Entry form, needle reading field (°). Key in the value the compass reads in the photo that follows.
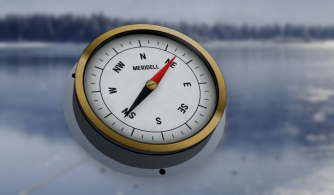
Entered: 45 °
